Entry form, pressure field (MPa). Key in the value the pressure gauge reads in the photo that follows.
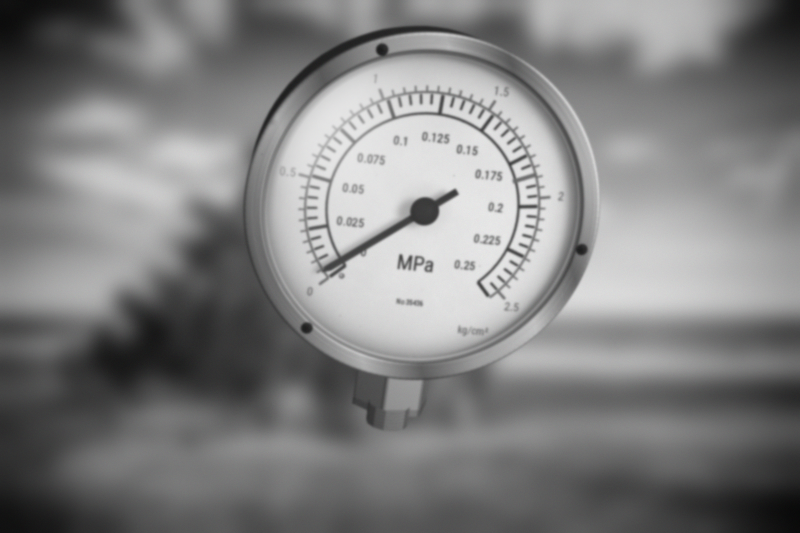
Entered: 0.005 MPa
